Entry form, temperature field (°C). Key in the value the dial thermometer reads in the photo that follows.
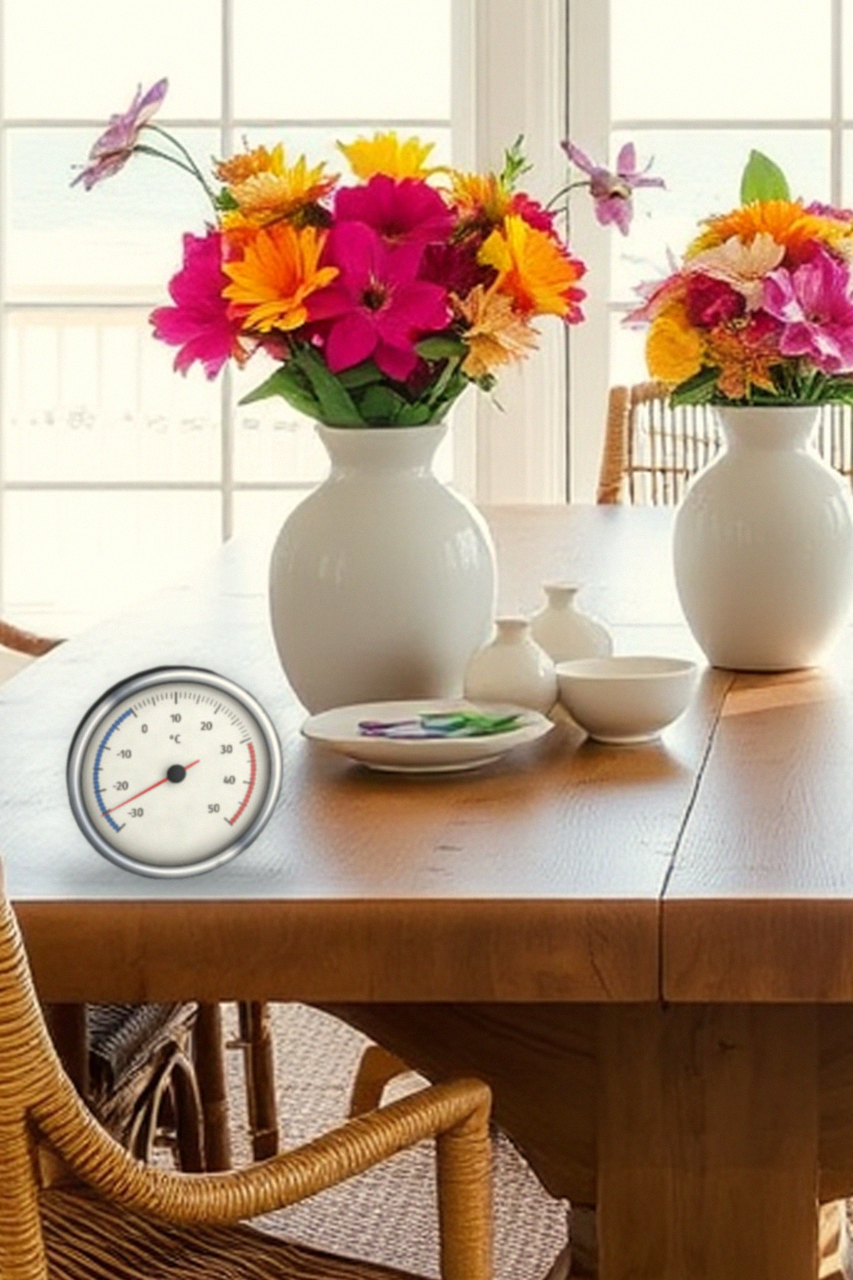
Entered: -25 °C
